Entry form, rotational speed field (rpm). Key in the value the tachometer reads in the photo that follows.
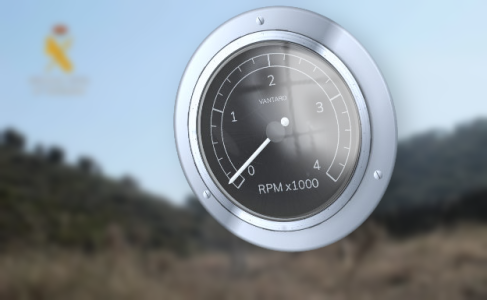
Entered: 100 rpm
